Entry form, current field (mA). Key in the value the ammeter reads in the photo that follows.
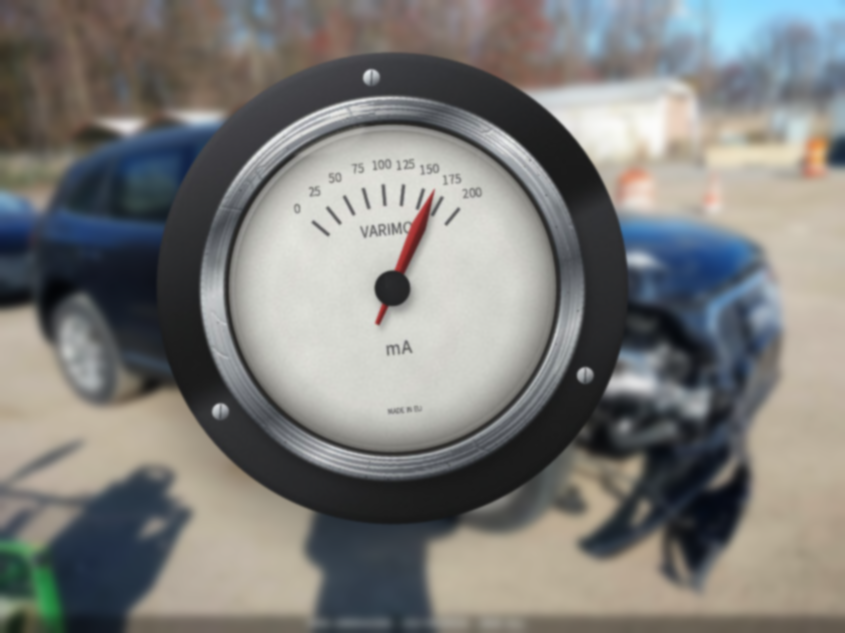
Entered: 162.5 mA
